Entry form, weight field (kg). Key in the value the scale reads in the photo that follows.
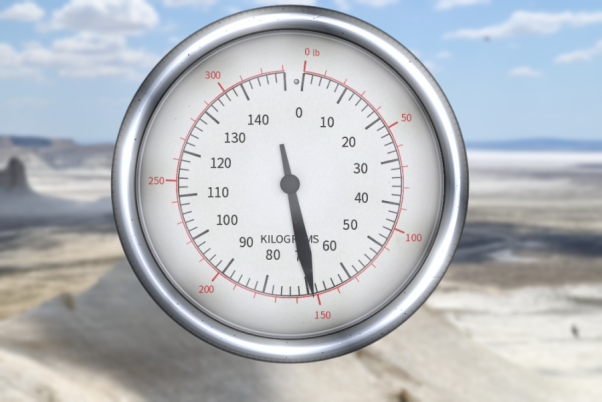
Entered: 69 kg
